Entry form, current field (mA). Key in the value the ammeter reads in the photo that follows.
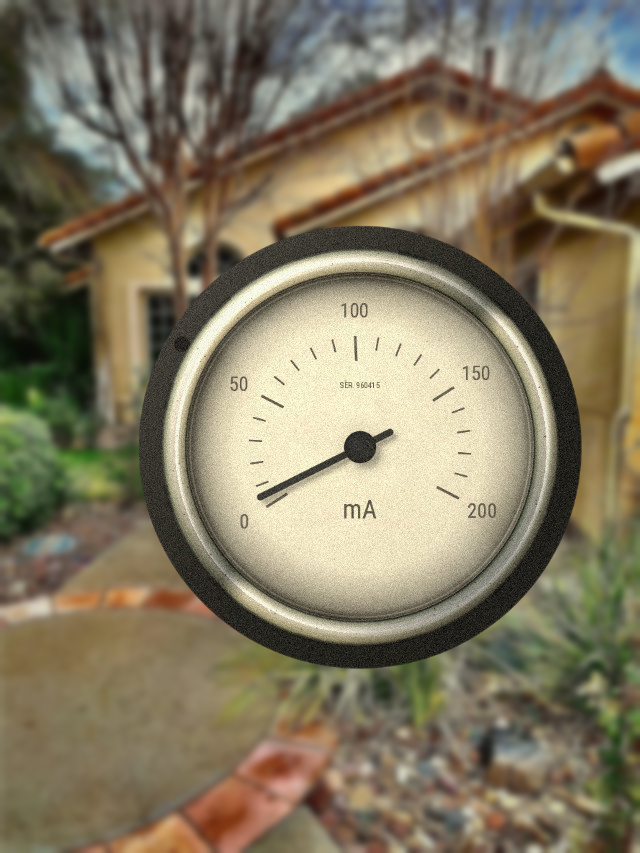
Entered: 5 mA
